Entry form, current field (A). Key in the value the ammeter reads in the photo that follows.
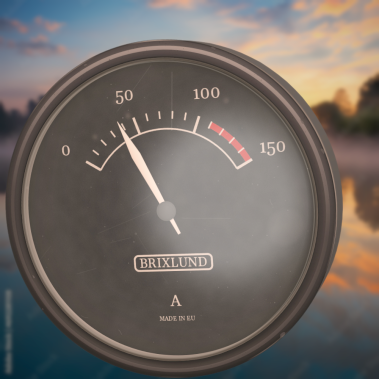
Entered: 40 A
